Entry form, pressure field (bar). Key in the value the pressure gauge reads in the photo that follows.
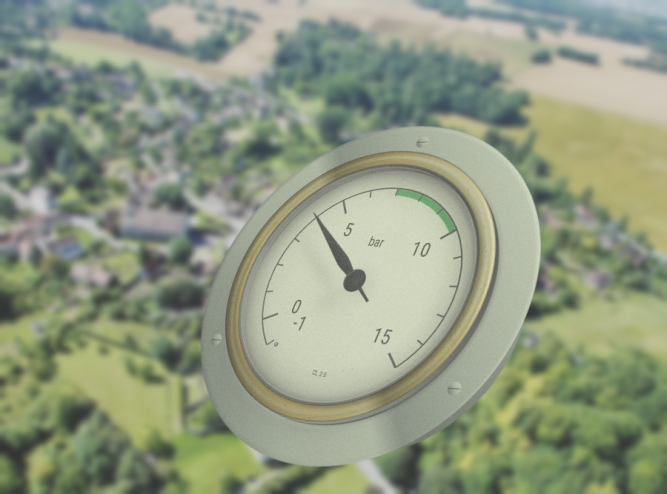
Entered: 4 bar
